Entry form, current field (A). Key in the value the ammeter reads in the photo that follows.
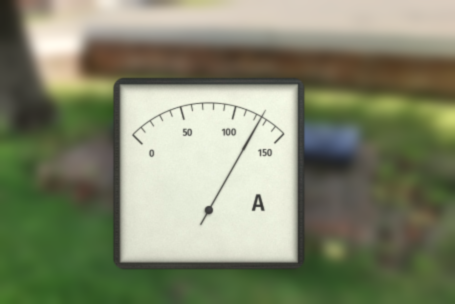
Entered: 125 A
